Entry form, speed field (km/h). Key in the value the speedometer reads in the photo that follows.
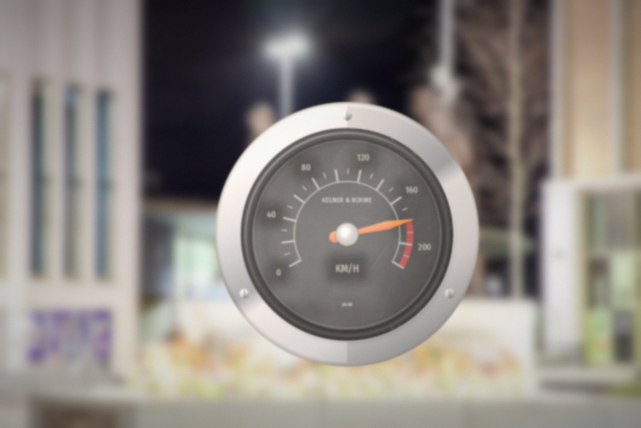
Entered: 180 km/h
